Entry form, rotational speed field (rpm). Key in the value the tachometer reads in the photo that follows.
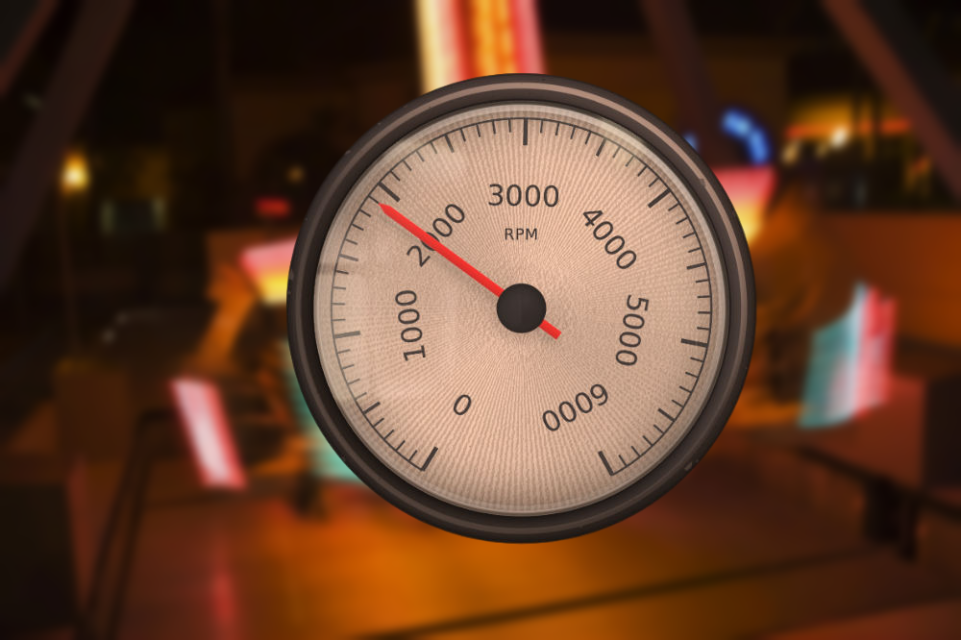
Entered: 1900 rpm
